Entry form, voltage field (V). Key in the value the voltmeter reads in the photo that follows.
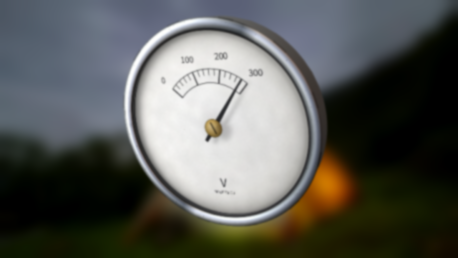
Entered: 280 V
